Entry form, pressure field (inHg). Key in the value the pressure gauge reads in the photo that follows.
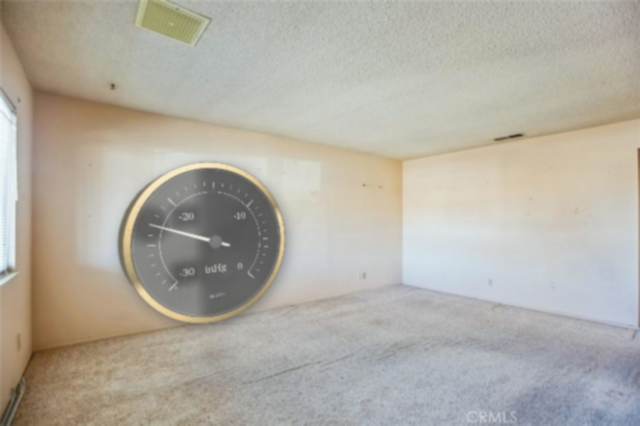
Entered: -23 inHg
